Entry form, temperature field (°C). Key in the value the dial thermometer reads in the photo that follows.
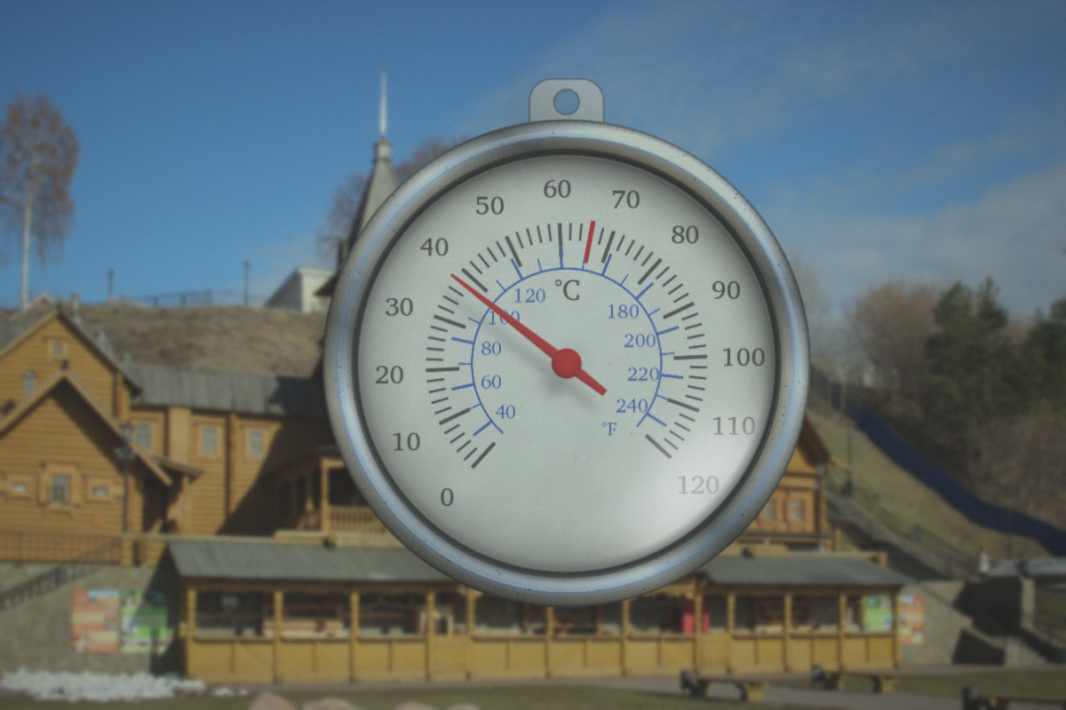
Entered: 38 °C
